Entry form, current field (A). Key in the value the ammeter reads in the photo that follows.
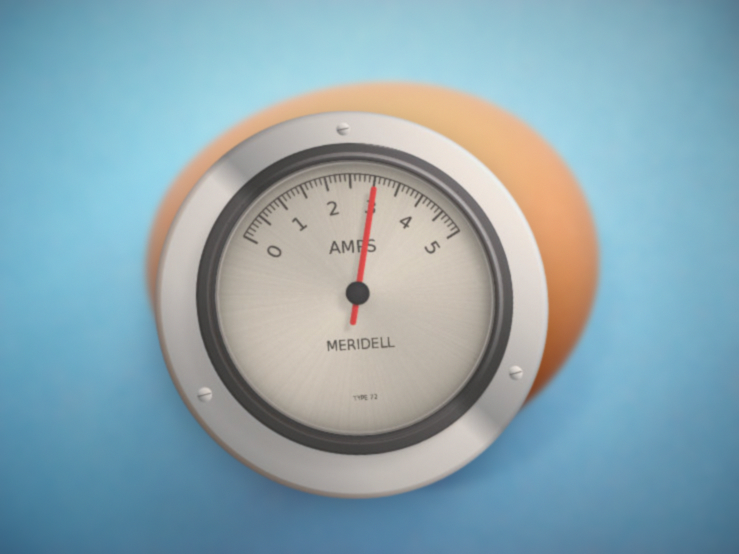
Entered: 3 A
